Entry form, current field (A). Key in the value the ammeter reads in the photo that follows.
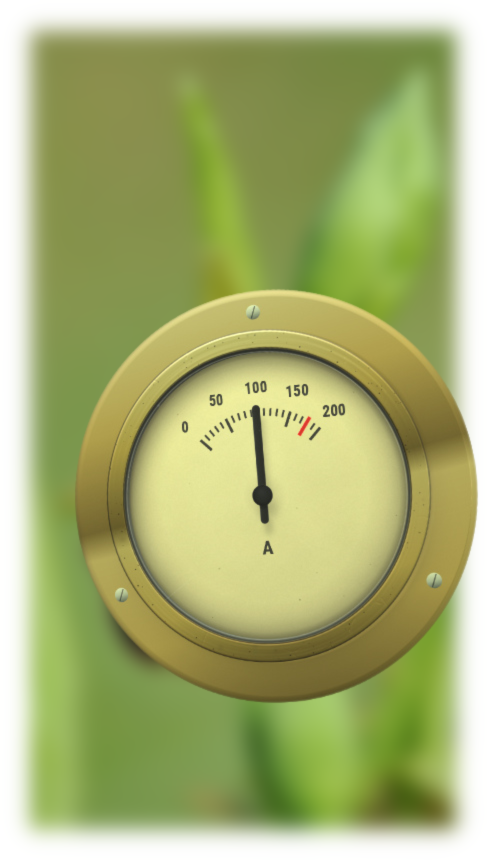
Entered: 100 A
